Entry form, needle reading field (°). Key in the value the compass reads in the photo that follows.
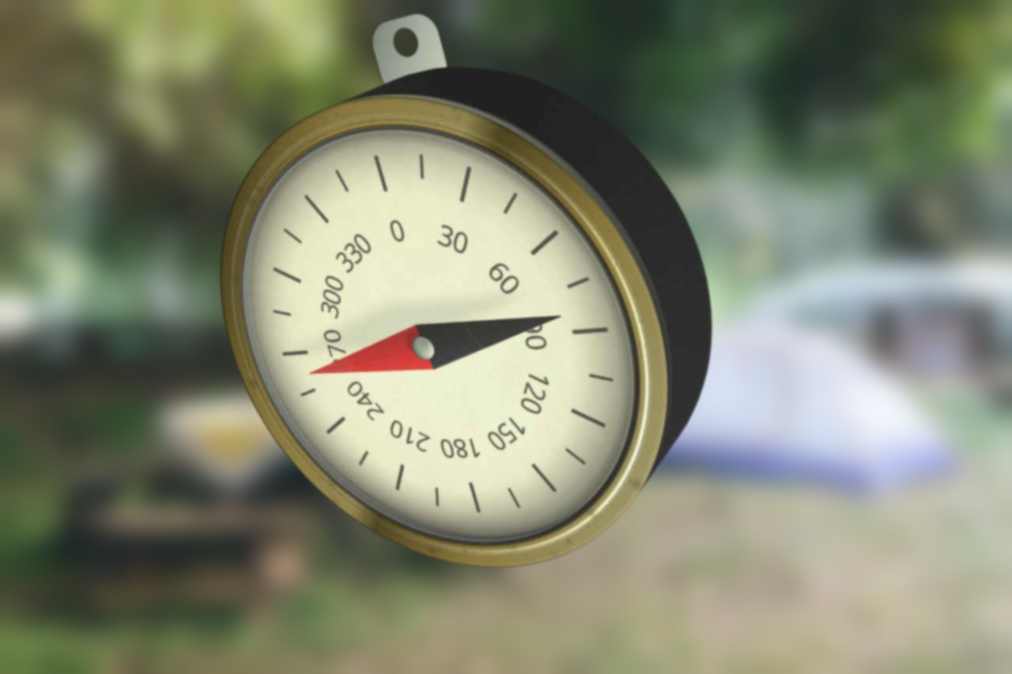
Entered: 262.5 °
